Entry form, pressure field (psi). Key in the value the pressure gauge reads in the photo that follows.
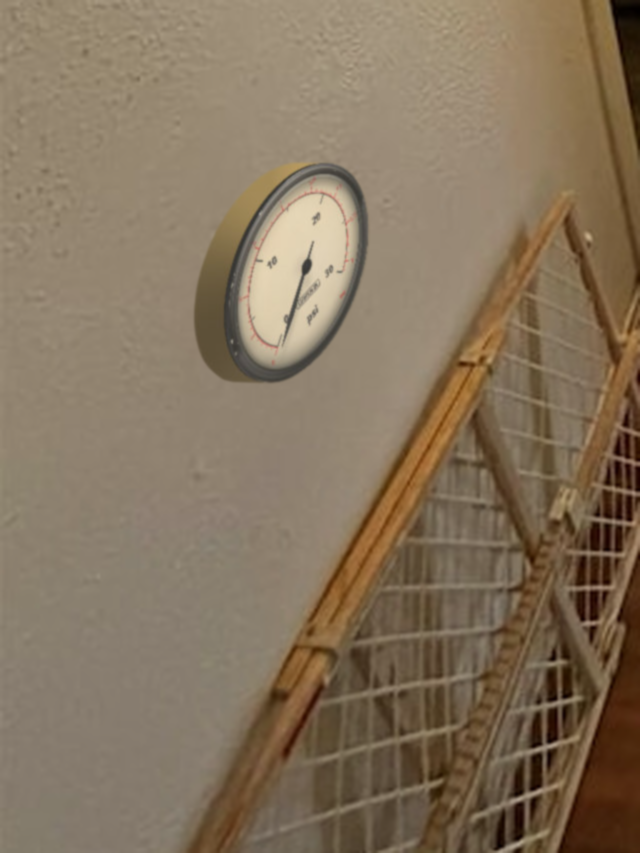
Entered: 0 psi
